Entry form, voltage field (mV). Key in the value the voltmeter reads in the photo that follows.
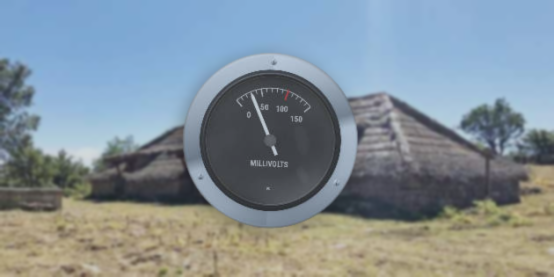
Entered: 30 mV
